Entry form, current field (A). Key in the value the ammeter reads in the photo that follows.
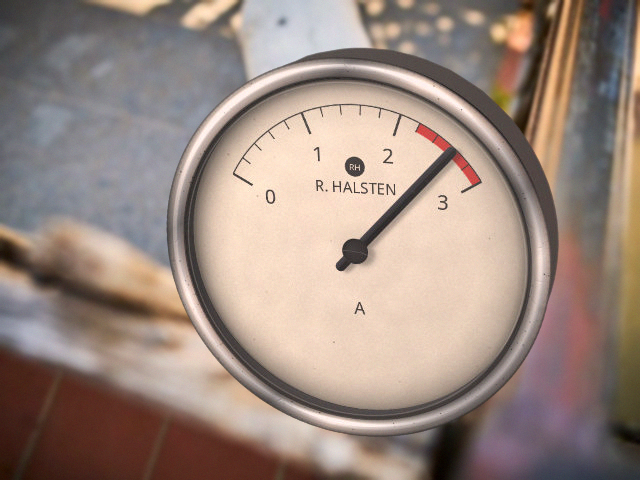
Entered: 2.6 A
